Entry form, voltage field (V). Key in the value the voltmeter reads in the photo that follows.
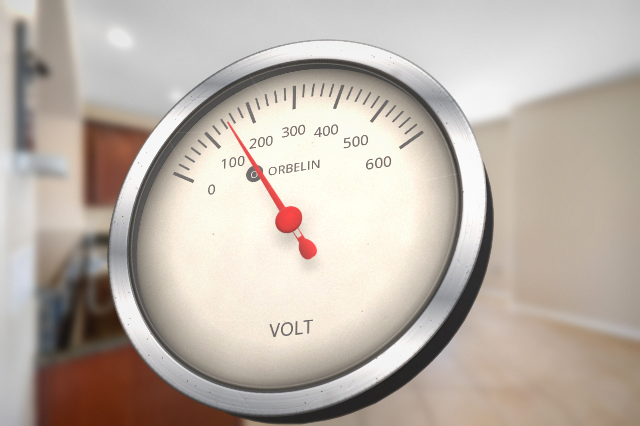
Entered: 150 V
